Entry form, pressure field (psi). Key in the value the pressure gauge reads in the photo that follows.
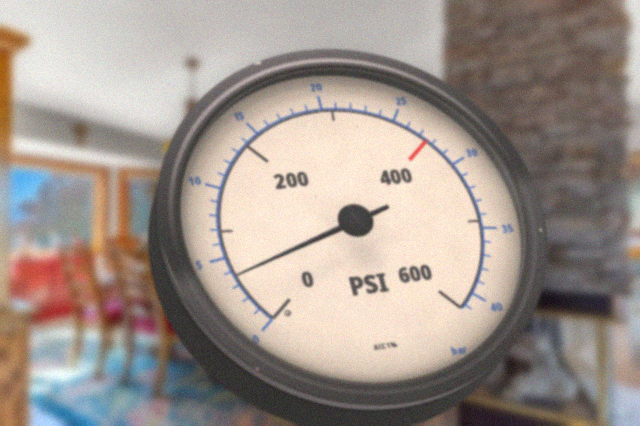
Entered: 50 psi
